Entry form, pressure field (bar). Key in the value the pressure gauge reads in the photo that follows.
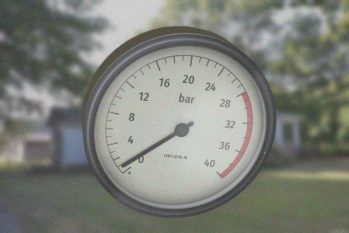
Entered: 1 bar
